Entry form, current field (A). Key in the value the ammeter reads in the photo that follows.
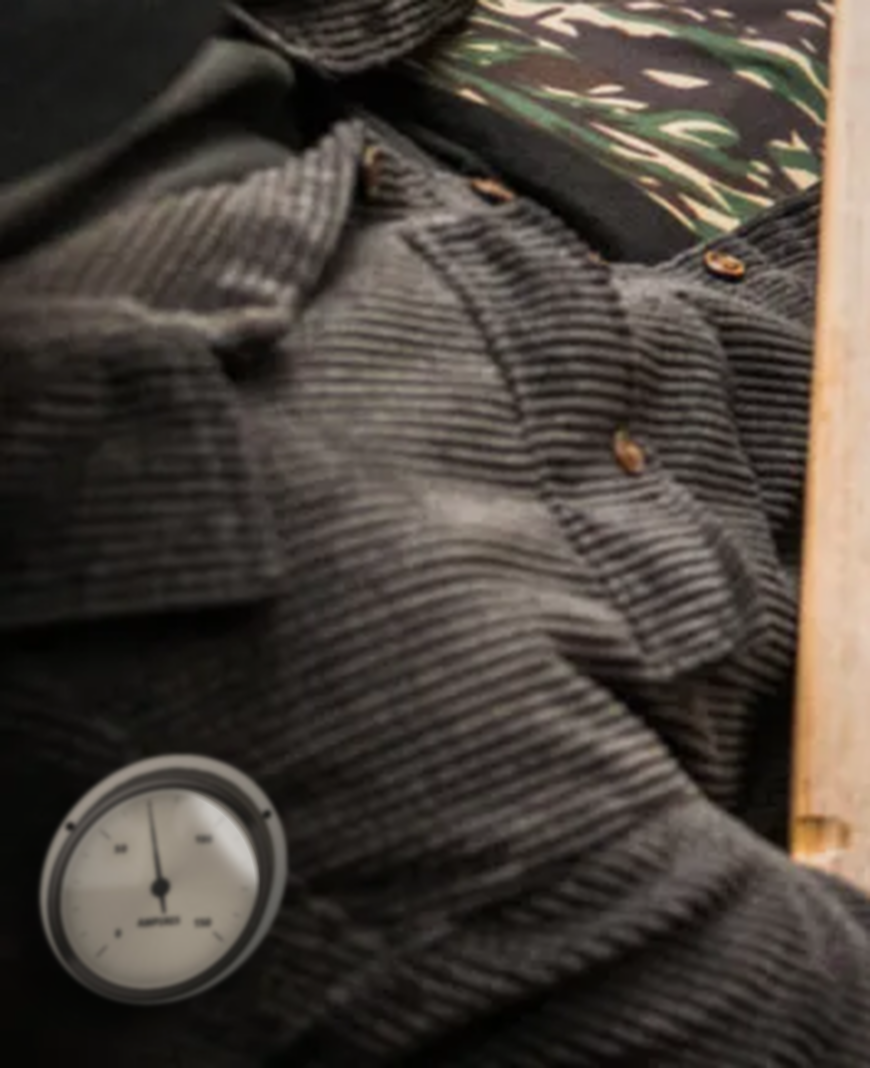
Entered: 70 A
